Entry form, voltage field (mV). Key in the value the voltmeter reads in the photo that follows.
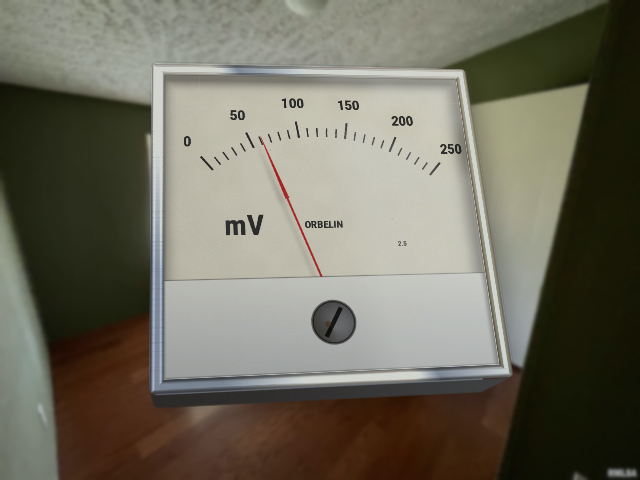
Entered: 60 mV
